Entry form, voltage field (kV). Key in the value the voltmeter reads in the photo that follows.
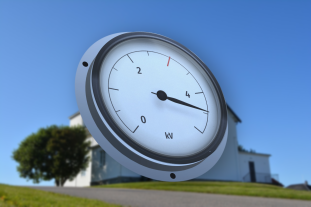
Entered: 4.5 kV
